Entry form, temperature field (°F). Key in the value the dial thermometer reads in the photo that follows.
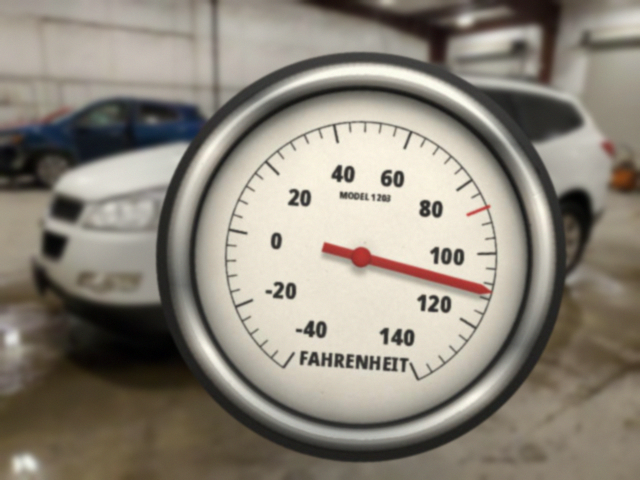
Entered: 110 °F
